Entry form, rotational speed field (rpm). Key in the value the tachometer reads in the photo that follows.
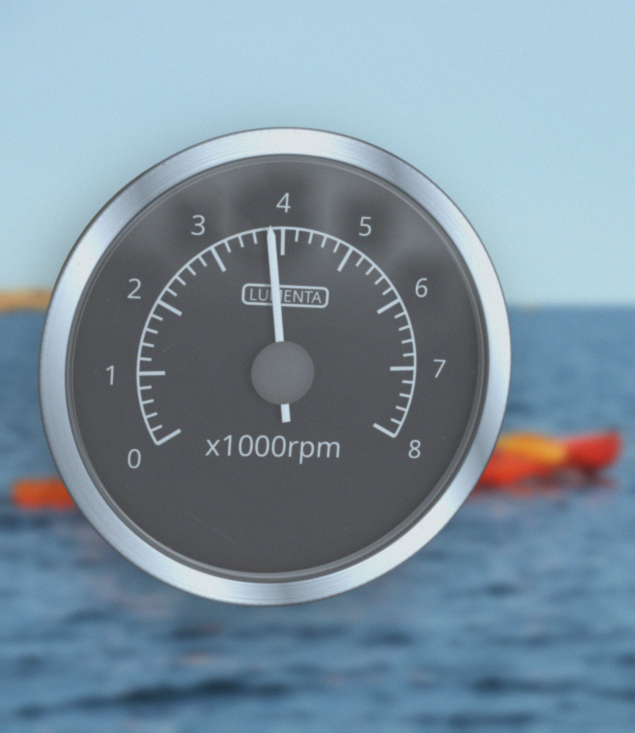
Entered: 3800 rpm
